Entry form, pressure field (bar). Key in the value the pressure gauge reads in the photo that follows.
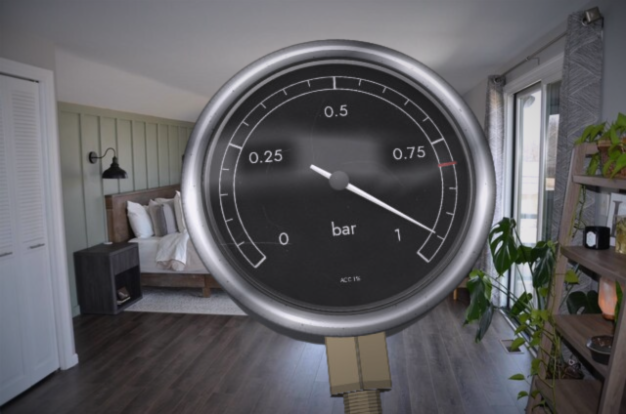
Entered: 0.95 bar
